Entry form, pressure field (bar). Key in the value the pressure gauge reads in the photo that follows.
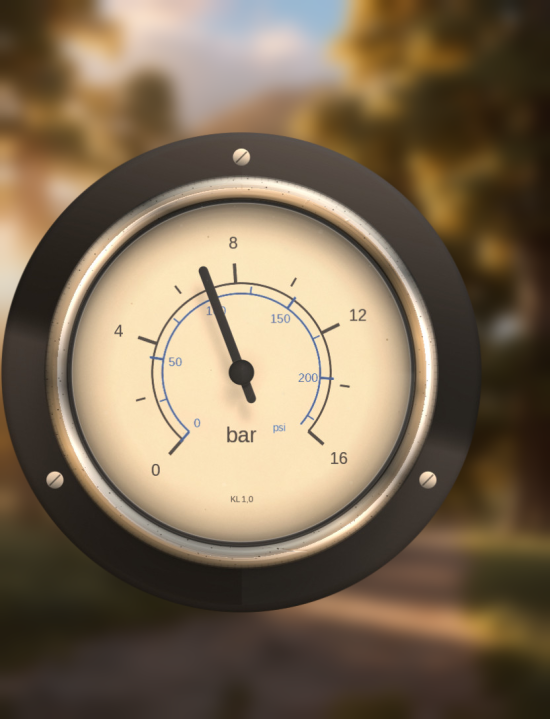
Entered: 7 bar
